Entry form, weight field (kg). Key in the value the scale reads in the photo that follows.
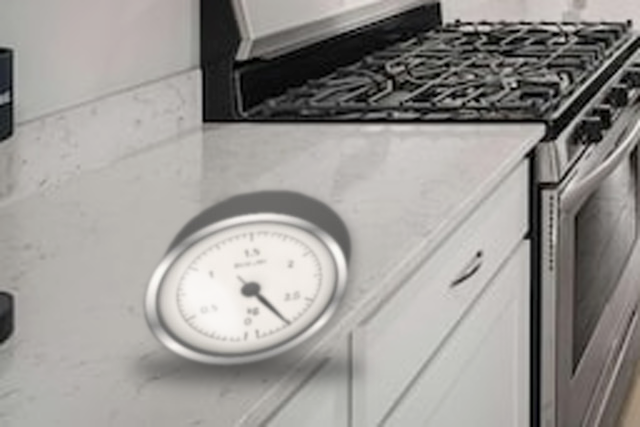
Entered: 2.75 kg
